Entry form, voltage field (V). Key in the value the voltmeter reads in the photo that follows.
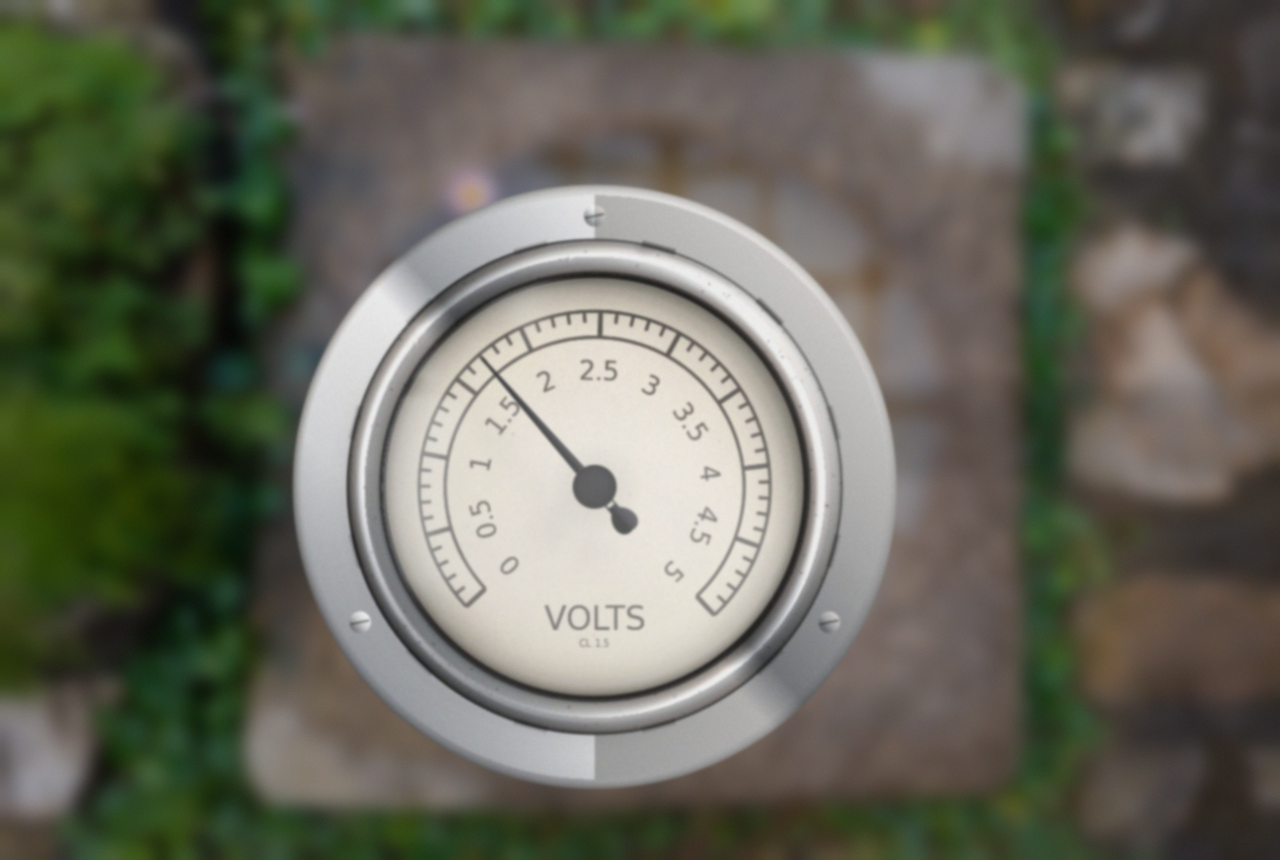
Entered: 1.7 V
